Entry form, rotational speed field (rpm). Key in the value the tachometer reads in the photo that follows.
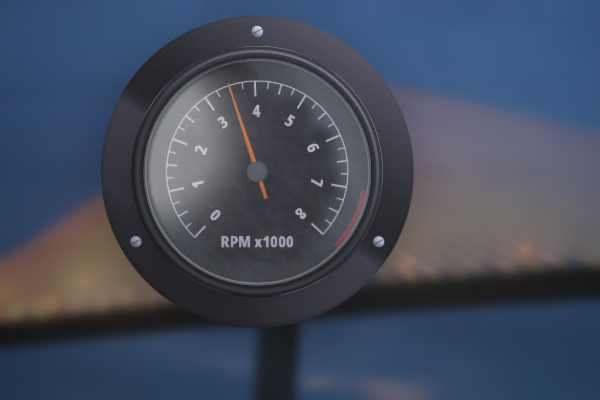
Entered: 3500 rpm
